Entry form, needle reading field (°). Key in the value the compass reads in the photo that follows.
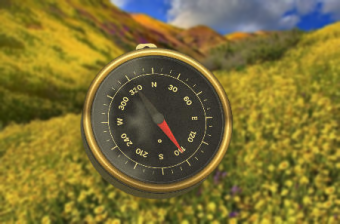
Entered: 150 °
